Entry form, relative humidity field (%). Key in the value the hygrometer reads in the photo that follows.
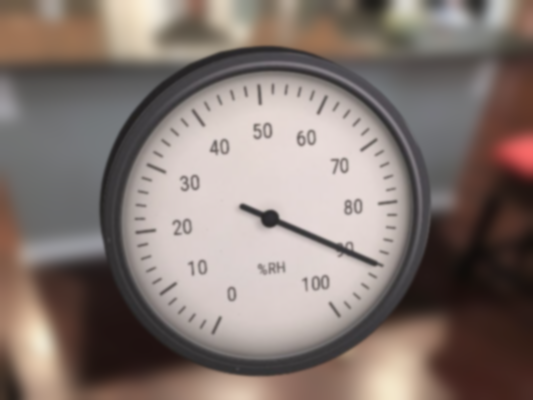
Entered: 90 %
